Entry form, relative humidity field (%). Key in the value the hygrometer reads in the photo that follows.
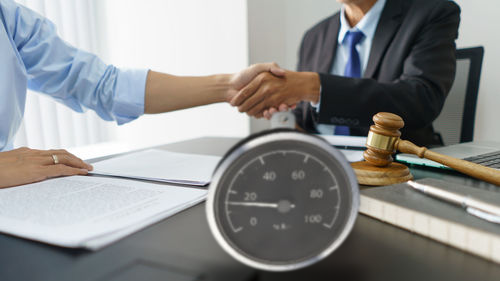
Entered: 15 %
